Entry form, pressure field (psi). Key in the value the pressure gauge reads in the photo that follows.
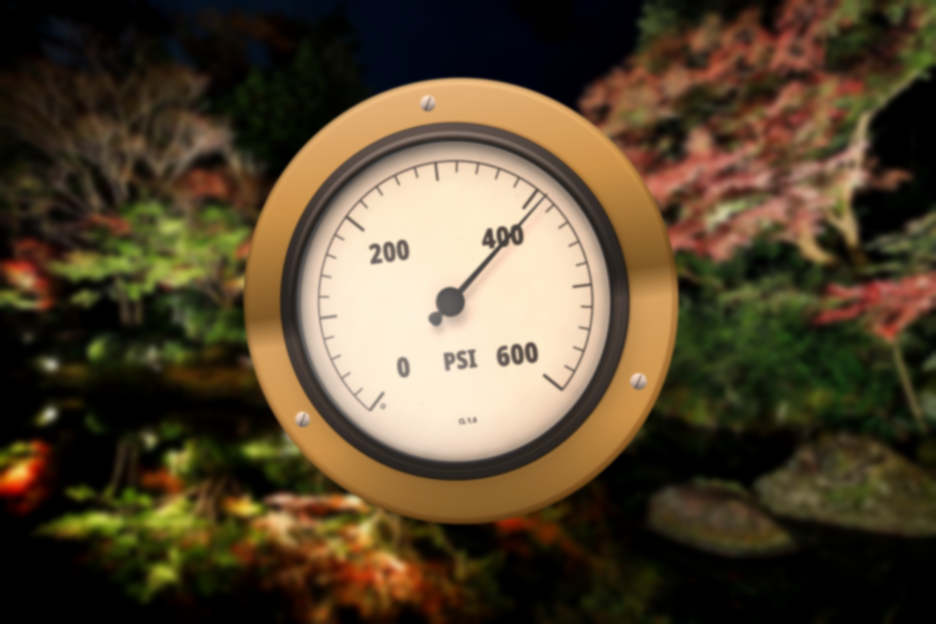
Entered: 410 psi
